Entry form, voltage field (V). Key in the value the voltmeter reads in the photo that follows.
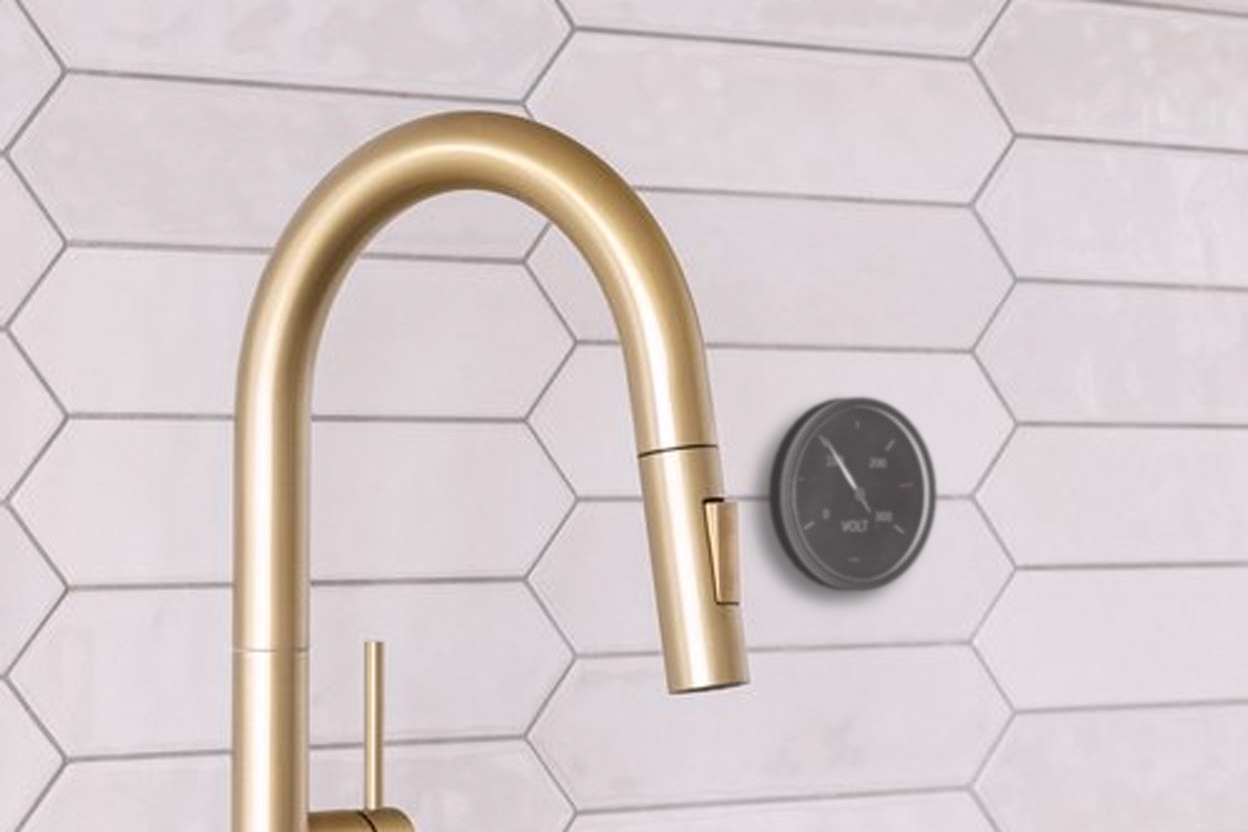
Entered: 100 V
